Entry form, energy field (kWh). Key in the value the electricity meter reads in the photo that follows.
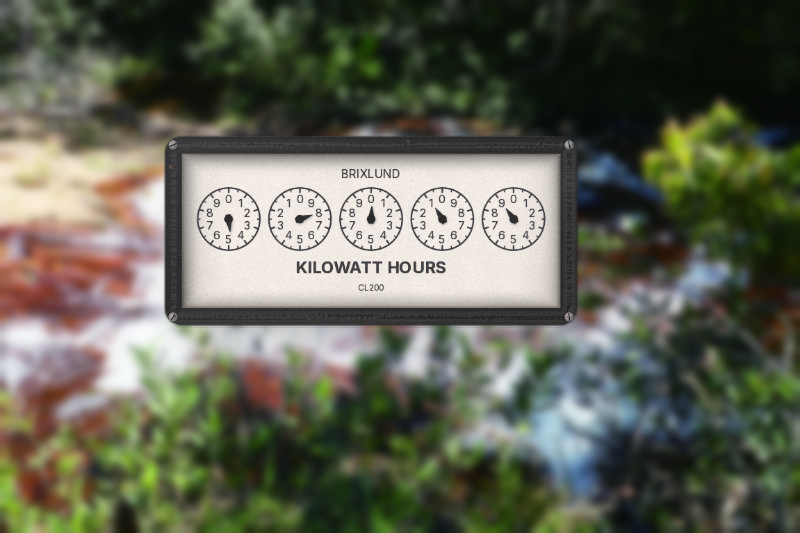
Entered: 48009 kWh
